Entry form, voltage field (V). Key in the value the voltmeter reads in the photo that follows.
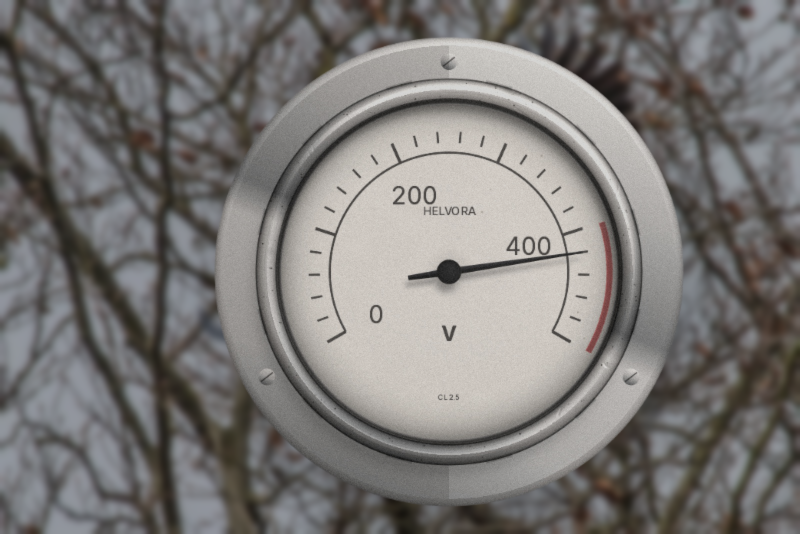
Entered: 420 V
